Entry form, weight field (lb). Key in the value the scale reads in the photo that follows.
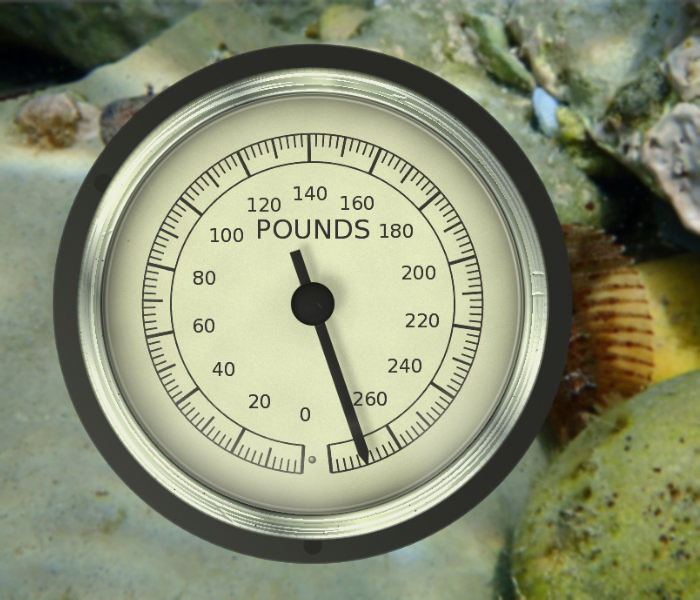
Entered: 270 lb
